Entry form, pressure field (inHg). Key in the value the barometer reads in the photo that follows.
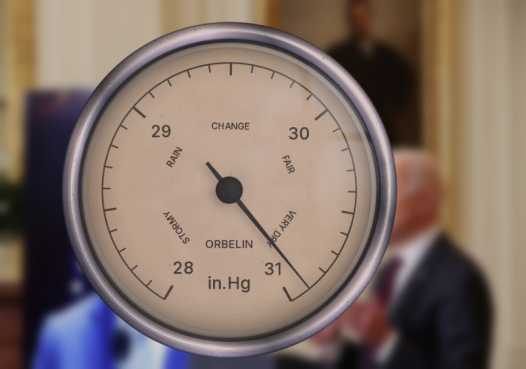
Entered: 30.9 inHg
